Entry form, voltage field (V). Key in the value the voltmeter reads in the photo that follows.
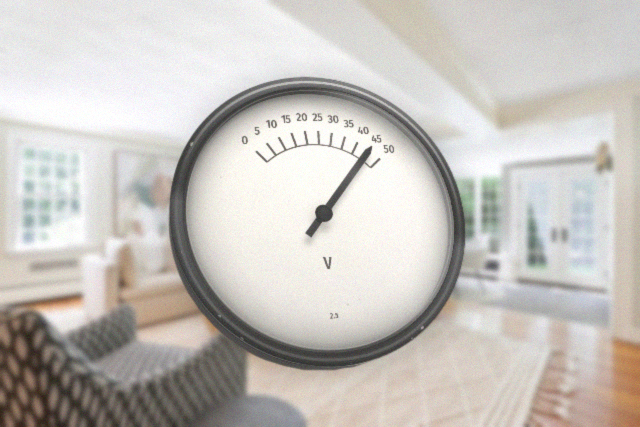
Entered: 45 V
